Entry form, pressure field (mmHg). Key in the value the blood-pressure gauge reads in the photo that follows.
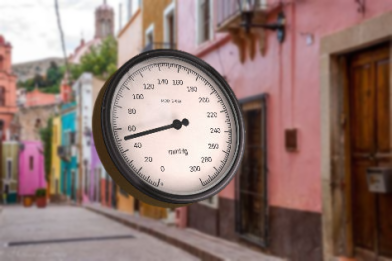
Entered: 50 mmHg
